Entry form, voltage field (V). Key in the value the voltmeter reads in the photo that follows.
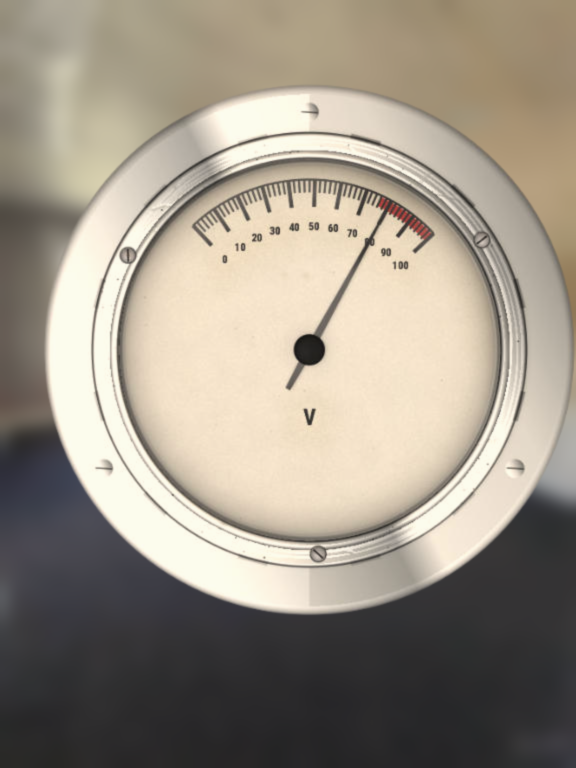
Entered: 80 V
